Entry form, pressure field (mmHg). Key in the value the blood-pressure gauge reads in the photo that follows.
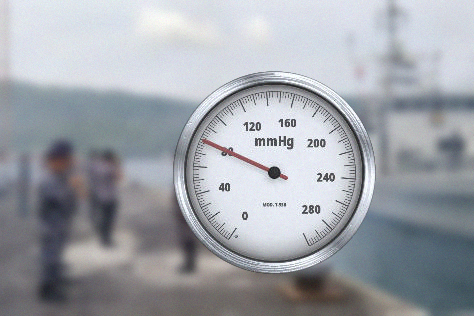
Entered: 80 mmHg
